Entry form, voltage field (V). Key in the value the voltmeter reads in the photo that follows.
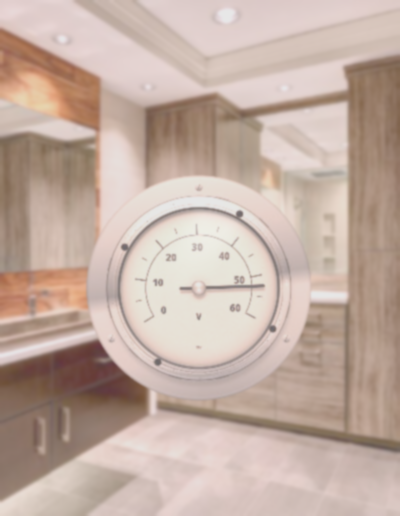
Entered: 52.5 V
